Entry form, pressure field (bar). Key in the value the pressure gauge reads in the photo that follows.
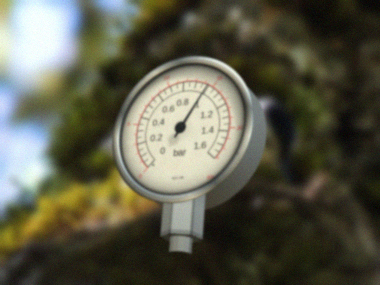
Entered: 1 bar
